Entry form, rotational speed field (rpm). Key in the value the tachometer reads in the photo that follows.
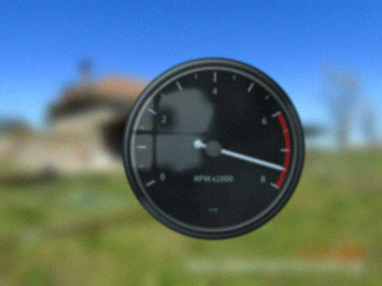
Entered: 7500 rpm
